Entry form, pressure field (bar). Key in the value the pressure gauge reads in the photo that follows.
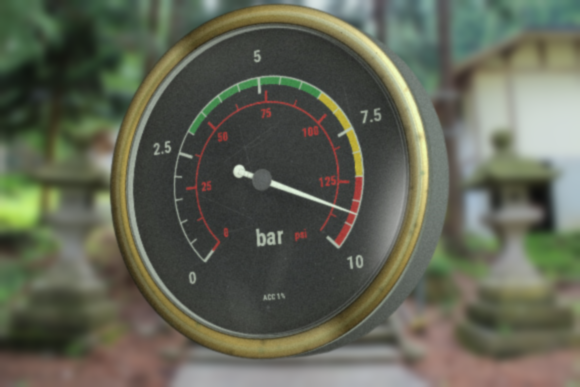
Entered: 9.25 bar
